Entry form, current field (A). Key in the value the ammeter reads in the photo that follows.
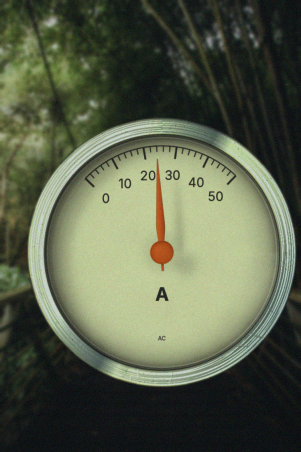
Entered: 24 A
